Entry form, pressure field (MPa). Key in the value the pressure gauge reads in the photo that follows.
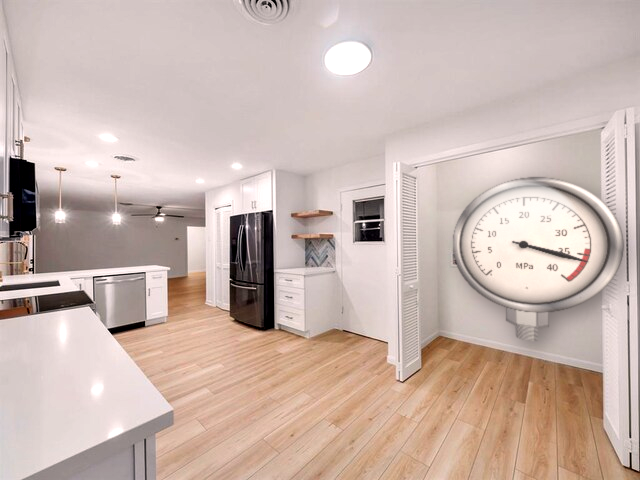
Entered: 36 MPa
